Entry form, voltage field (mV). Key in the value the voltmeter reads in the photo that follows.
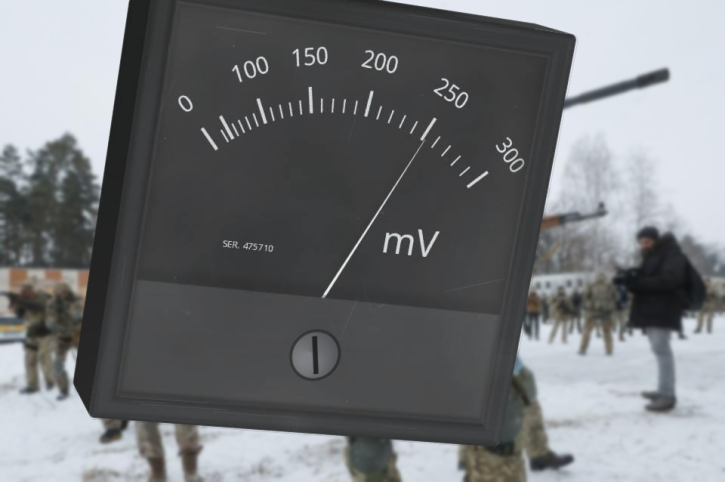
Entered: 250 mV
